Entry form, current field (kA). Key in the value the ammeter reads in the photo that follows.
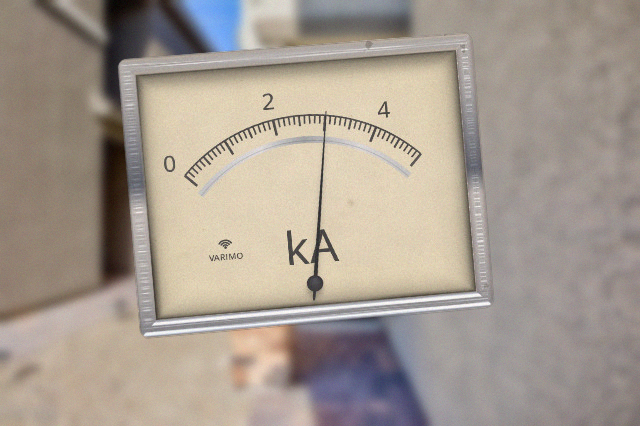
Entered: 3 kA
